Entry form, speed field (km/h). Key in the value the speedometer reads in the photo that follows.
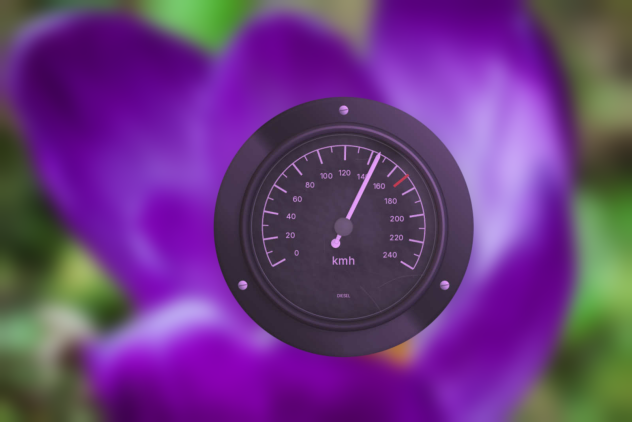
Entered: 145 km/h
